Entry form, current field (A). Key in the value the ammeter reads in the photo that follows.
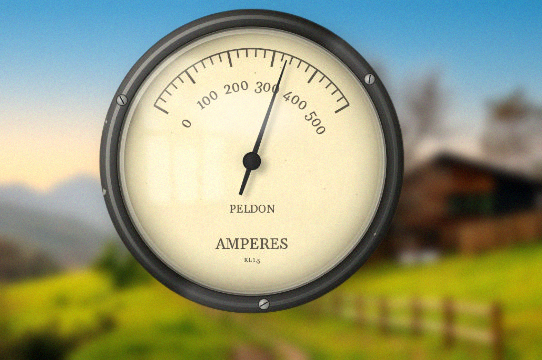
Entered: 330 A
